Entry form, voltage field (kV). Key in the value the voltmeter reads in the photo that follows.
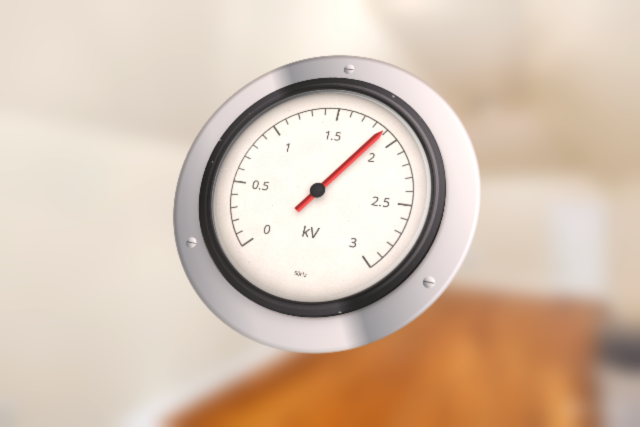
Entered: 1.9 kV
